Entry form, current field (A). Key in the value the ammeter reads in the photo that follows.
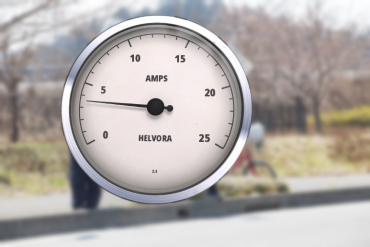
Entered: 3.5 A
